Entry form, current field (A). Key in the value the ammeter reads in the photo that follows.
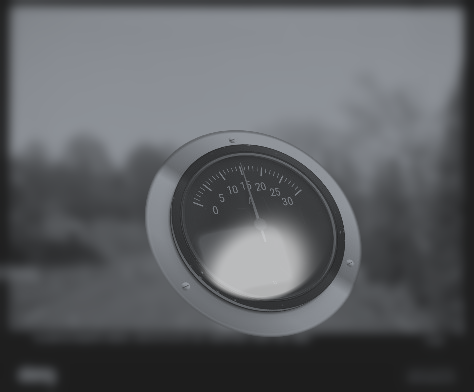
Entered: 15 A
